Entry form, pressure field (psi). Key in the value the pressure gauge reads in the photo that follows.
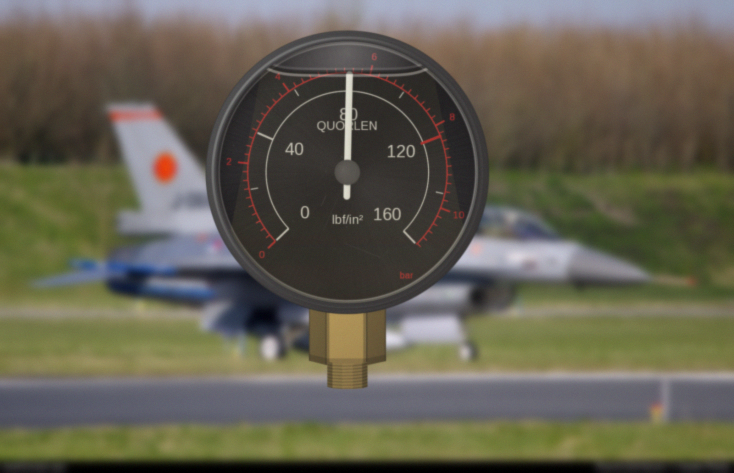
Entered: 80 psi
